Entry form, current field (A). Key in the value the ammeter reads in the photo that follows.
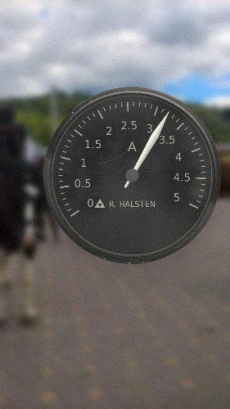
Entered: 3.2 A
